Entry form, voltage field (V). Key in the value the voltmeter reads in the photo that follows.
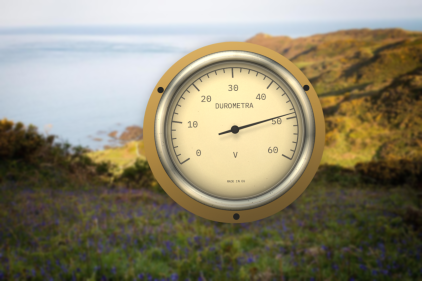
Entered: 49 V
